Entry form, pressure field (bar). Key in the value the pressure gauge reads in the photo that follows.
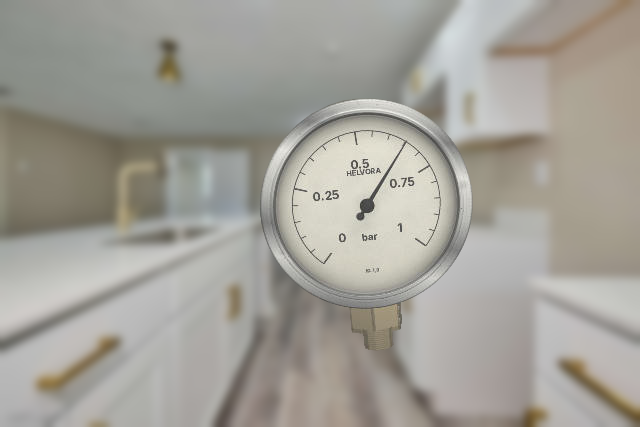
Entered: 0.65 bar
